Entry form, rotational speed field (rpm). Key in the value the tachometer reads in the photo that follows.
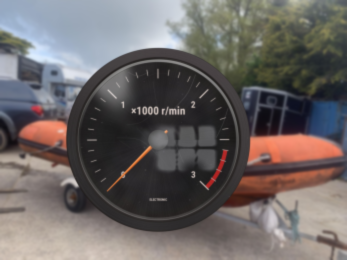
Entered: 0 rpm
